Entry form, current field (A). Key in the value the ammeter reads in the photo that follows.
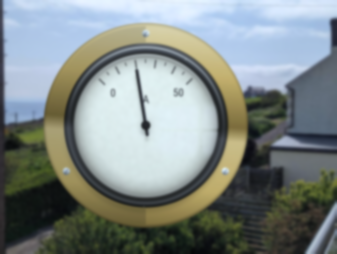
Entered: 20 A
